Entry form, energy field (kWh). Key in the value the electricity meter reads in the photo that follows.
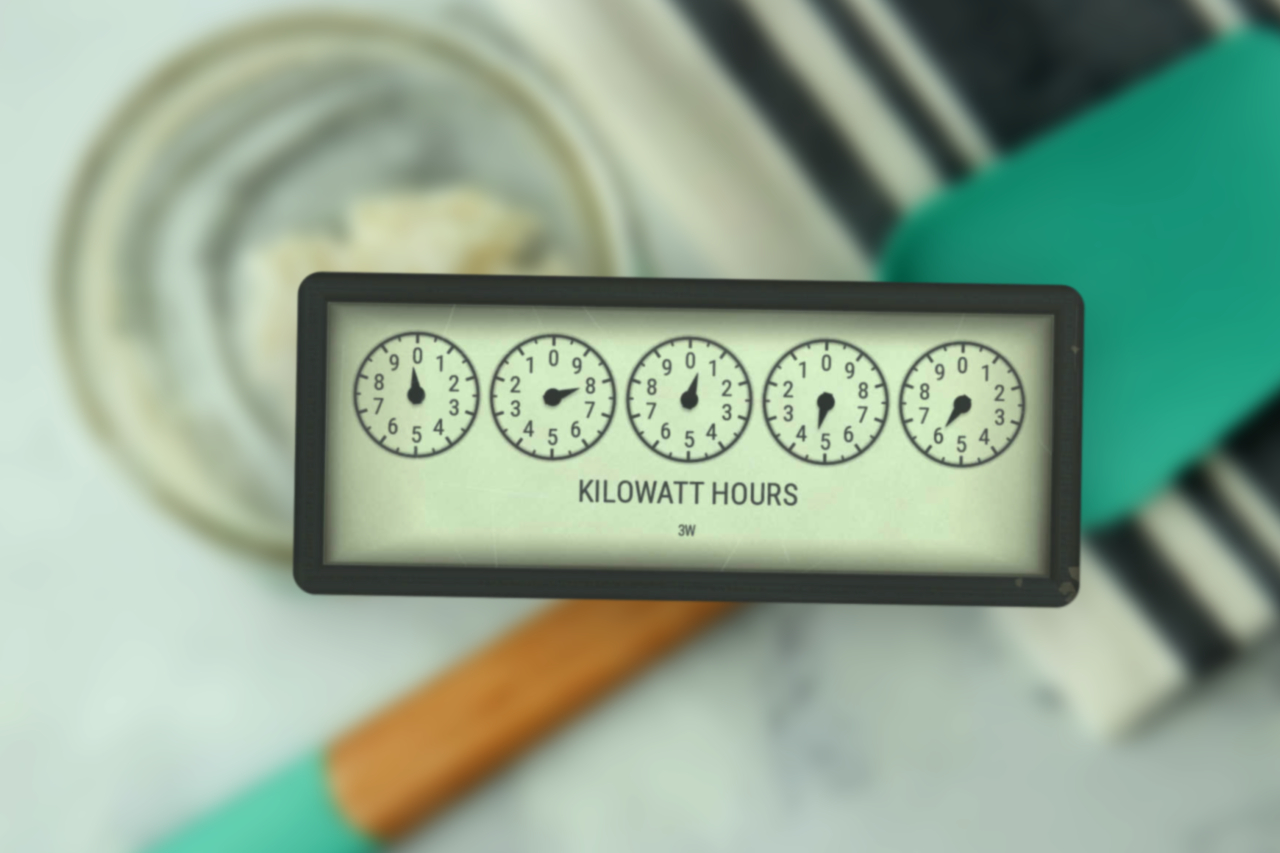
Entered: 98046 kWh
